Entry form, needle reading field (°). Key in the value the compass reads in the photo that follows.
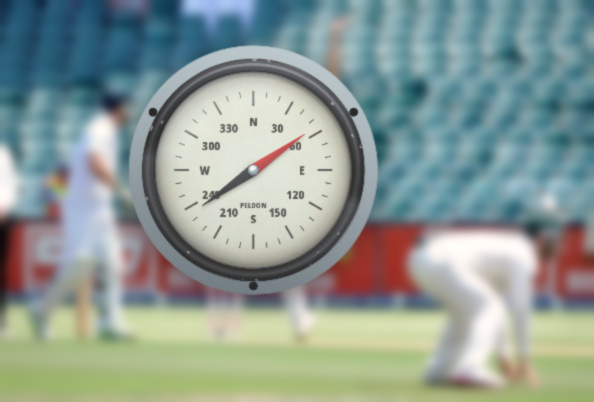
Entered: 55 °
